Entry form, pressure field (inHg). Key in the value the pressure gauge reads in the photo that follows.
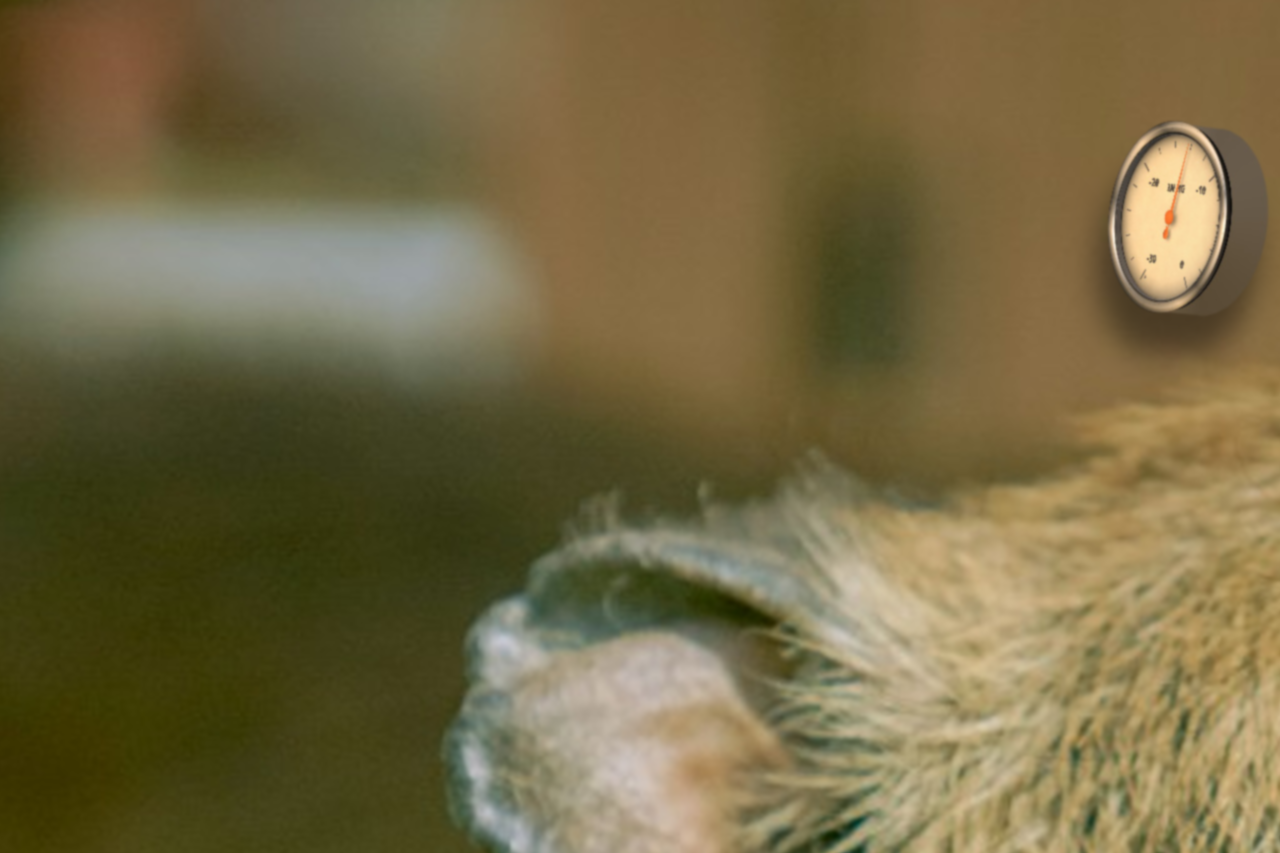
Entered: -14 inHg
